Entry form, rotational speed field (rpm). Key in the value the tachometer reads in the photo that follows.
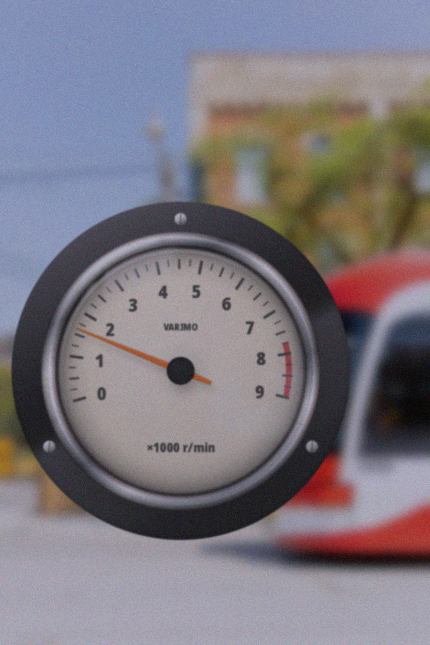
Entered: 1625 rpm
